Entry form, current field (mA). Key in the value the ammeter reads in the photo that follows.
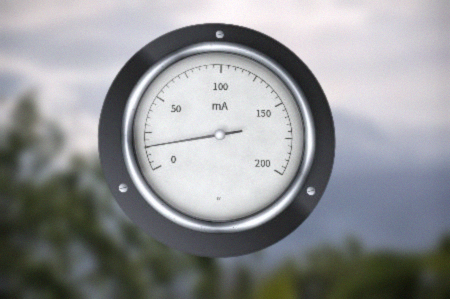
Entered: 15 mA
